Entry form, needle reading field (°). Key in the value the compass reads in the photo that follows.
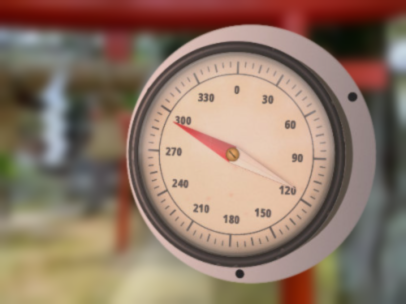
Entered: 295 °
